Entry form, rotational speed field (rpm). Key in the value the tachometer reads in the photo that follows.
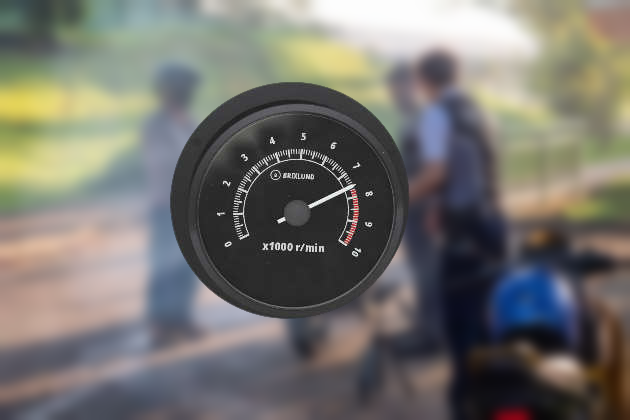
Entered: 7500 rpm
